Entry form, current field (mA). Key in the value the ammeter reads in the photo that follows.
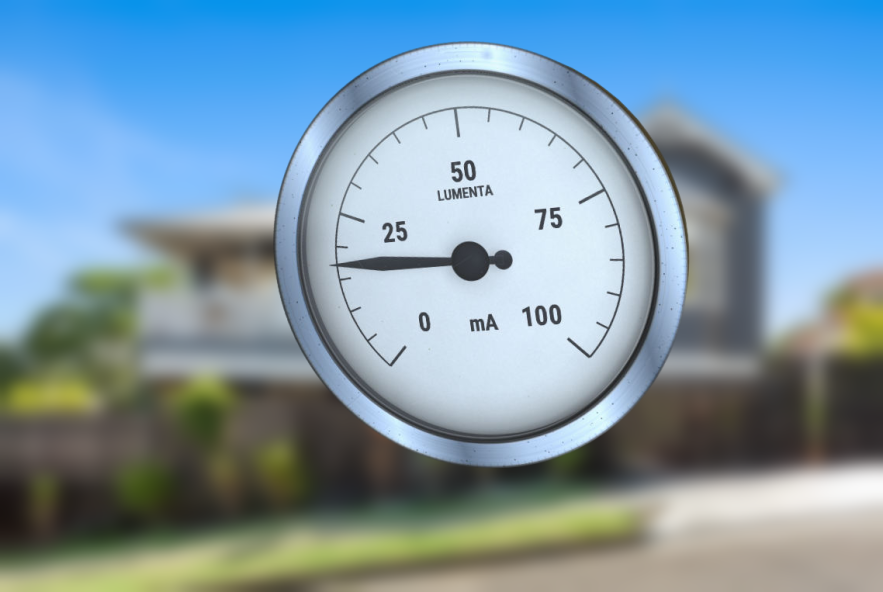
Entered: 17.5 mA
